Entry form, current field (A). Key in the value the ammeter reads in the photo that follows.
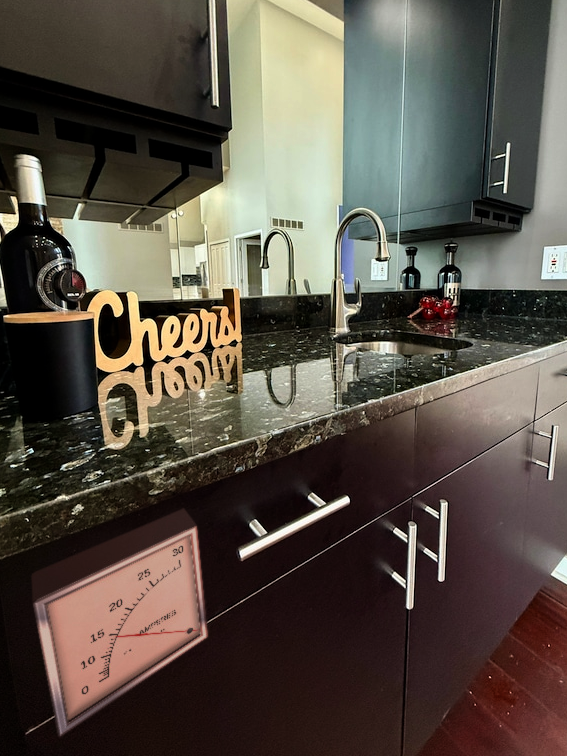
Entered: 15 A
